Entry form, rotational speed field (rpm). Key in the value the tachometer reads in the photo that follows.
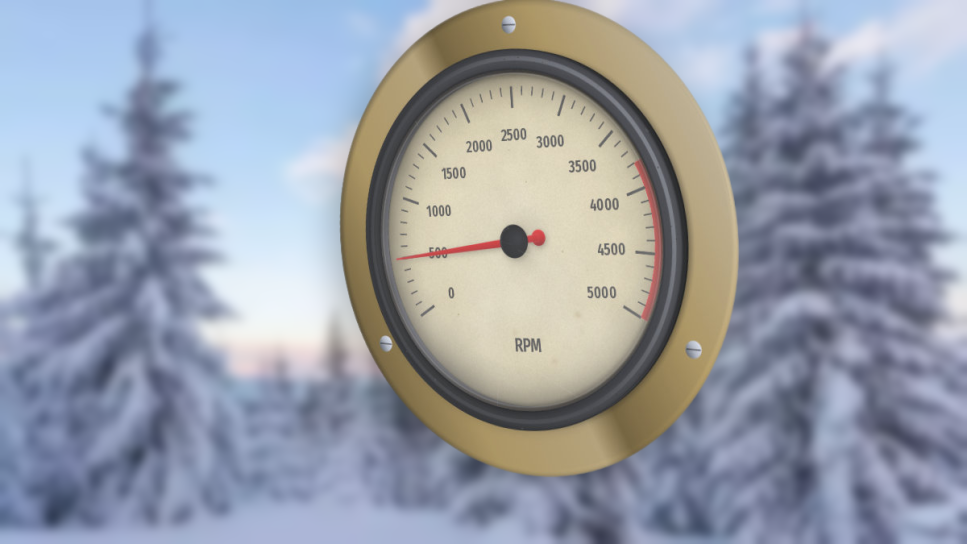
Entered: 500 rpm
